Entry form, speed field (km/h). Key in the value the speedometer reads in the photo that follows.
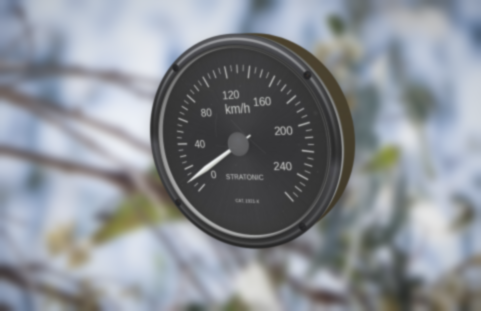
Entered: 10 km/h
